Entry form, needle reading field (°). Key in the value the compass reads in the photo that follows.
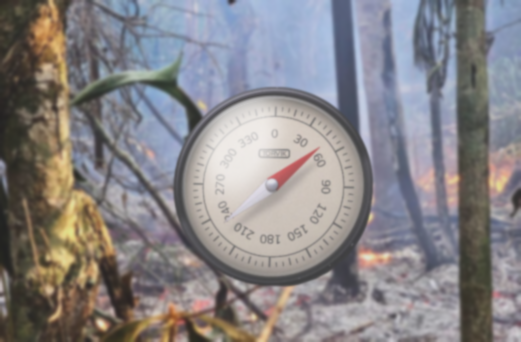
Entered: 50 °
